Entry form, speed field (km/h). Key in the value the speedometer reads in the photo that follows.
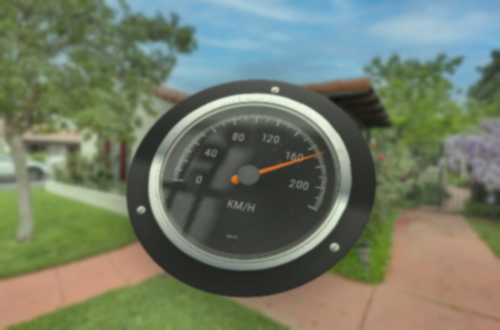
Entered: 170 km/h
